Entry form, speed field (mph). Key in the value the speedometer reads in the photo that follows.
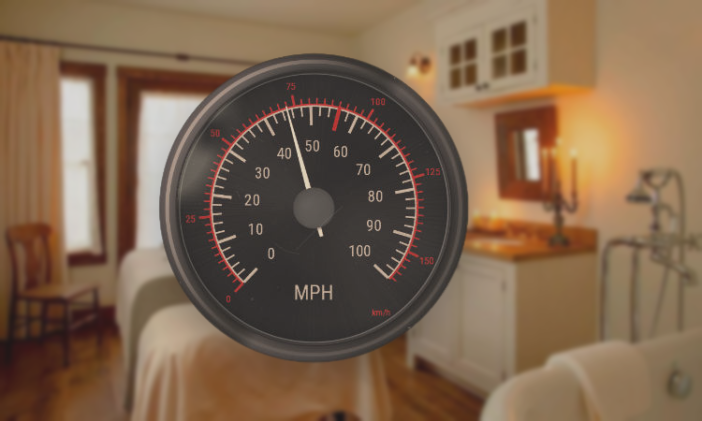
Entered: 45 mph
